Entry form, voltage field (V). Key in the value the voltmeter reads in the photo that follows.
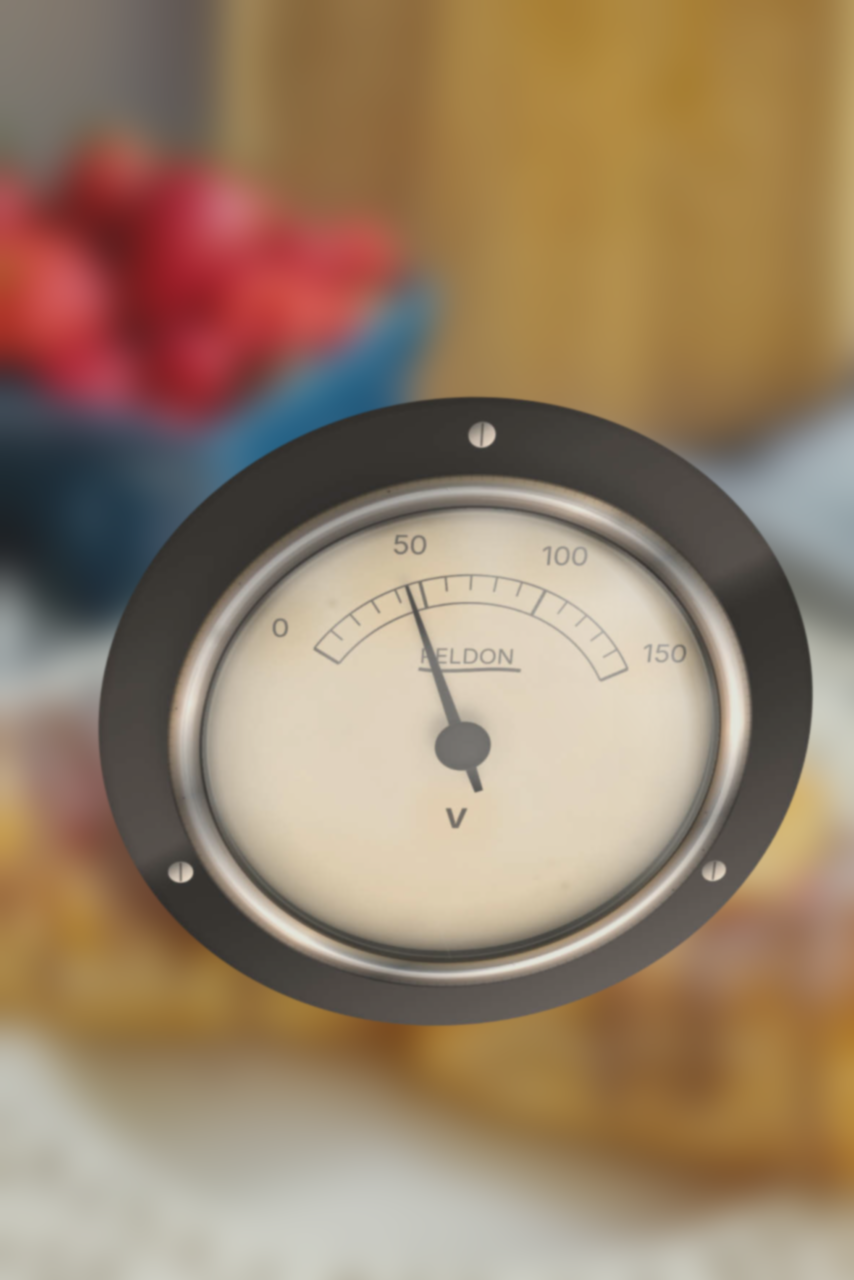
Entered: 45 V
